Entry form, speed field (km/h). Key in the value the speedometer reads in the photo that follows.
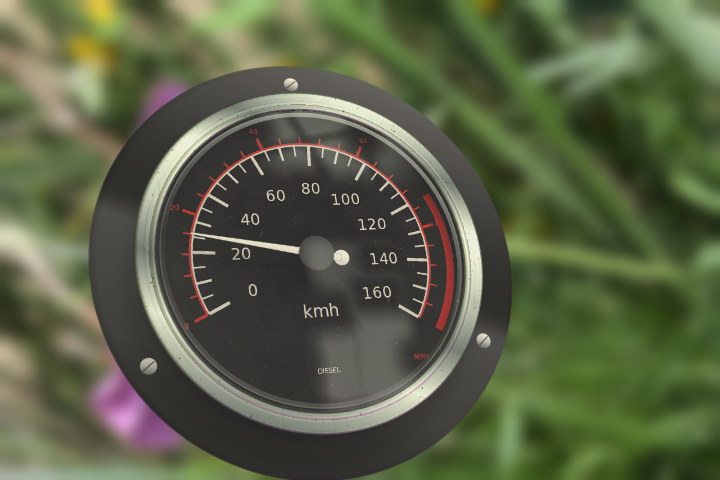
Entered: 25 km/h
